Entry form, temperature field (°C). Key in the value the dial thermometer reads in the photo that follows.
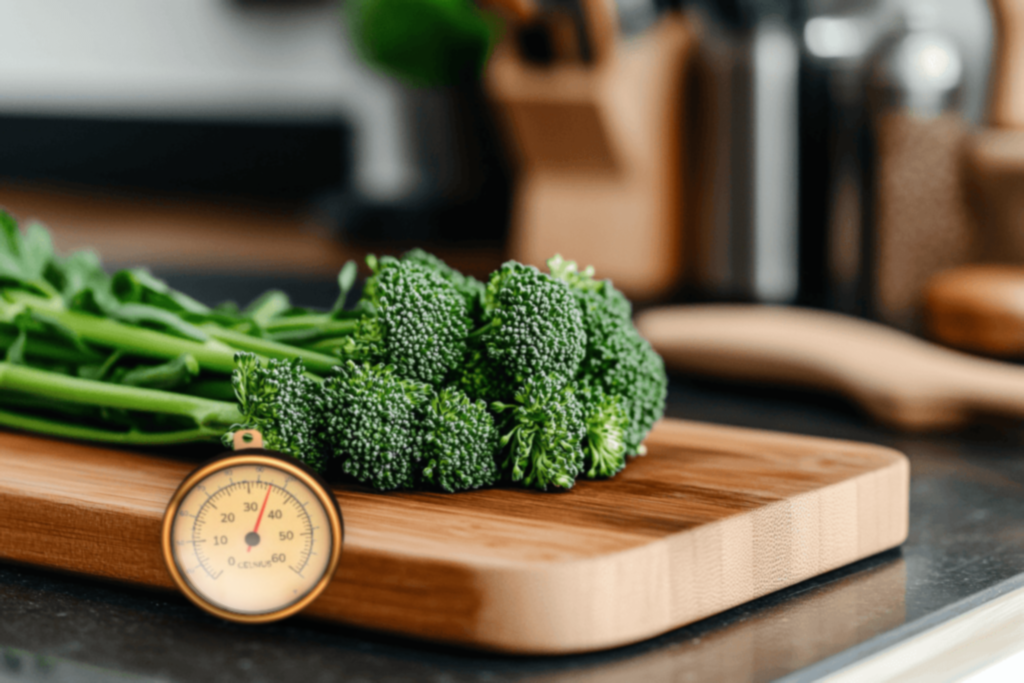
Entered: 35 °C
